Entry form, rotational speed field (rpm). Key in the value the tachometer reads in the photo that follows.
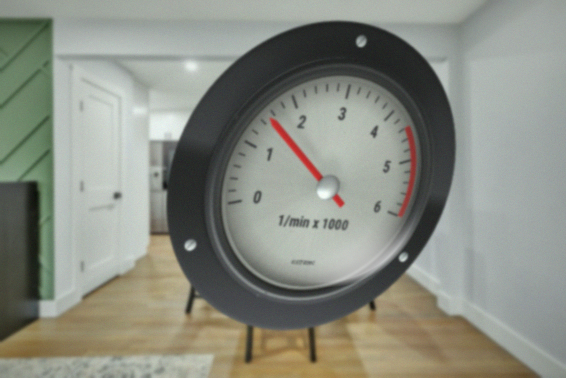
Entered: 1500 rpm
